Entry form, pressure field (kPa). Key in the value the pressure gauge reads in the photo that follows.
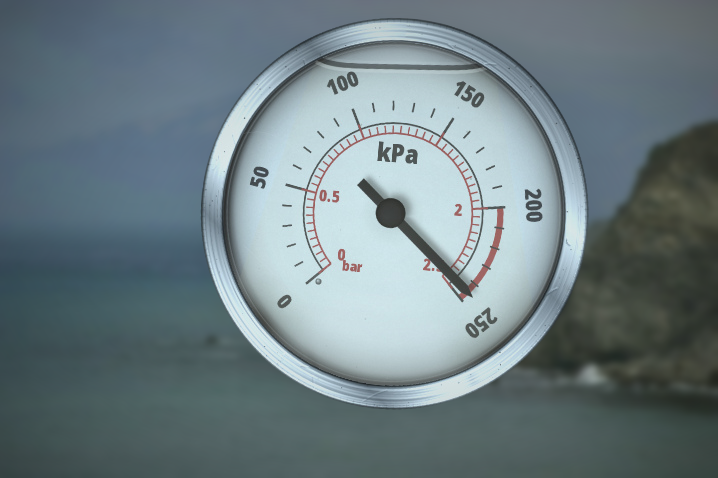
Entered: 245 kPa
